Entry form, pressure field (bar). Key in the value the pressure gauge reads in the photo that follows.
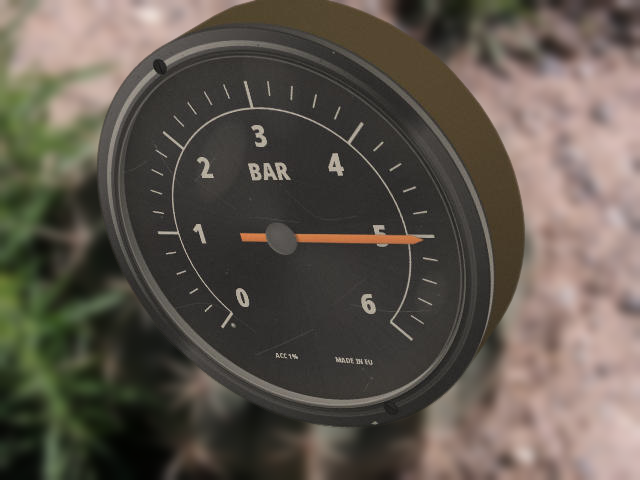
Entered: 5 bar
